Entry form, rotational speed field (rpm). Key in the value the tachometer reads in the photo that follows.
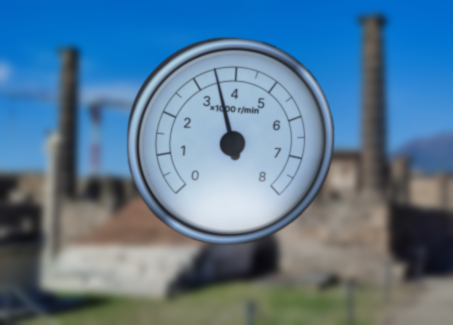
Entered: 3500 rpm
